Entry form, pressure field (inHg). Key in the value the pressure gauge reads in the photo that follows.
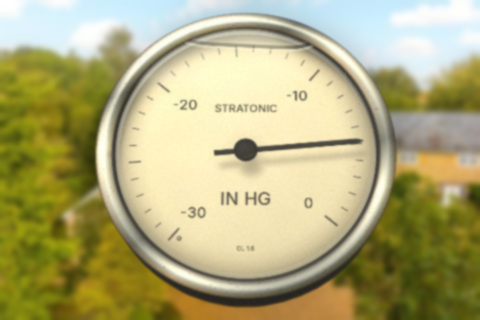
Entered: -5 inHg
